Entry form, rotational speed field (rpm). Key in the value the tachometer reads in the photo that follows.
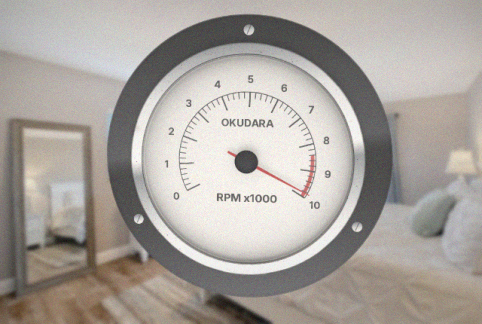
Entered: 9800 rpm
